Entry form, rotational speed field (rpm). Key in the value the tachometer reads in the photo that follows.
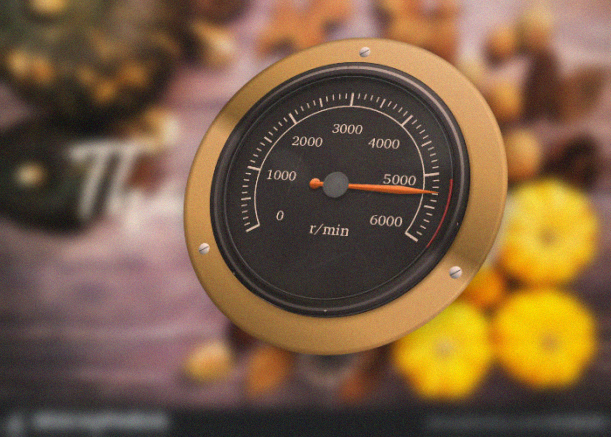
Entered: 5300 rpm
